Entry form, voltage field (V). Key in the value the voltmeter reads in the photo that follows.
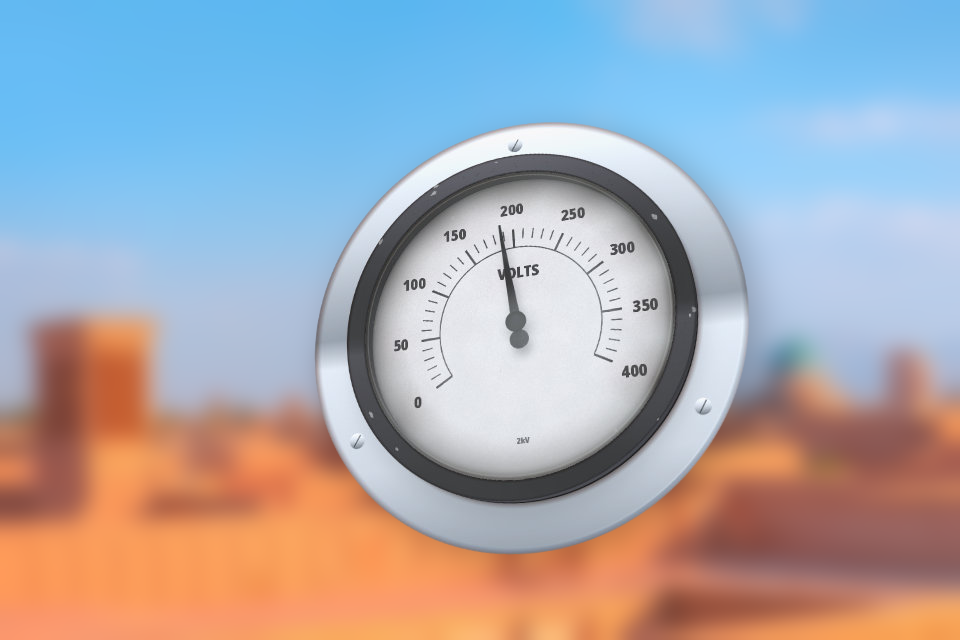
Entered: 190 V
